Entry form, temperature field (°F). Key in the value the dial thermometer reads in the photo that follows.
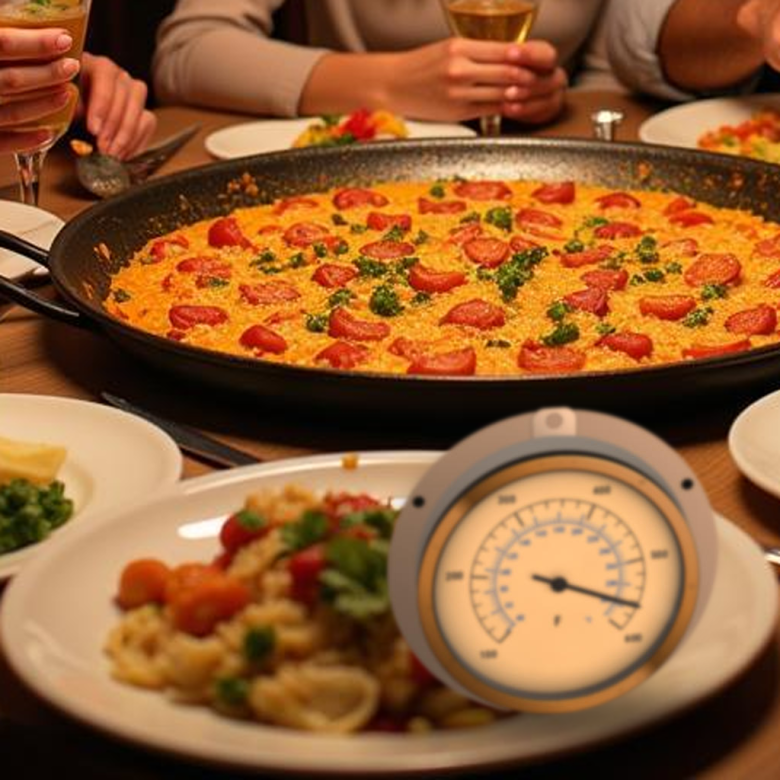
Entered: 560 °F
